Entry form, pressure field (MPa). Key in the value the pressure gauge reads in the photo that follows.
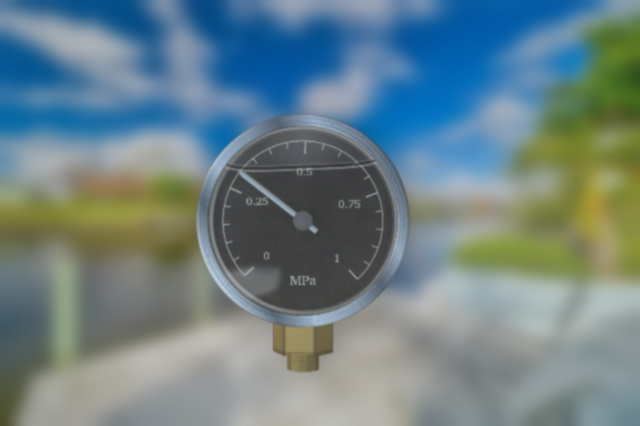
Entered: 0.3 MPa
